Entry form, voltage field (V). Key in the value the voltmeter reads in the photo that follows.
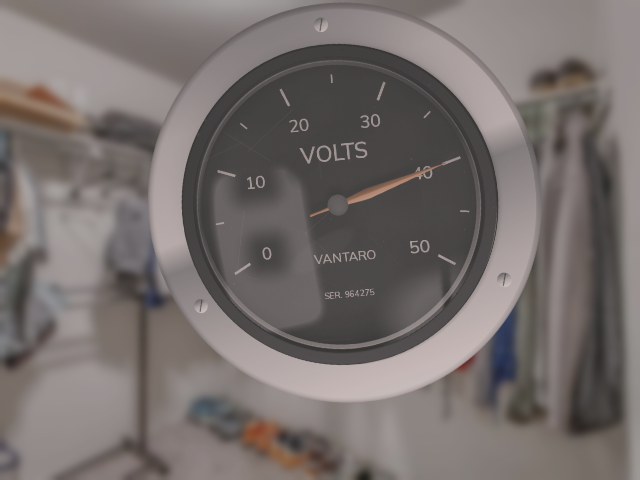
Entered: 40 V
